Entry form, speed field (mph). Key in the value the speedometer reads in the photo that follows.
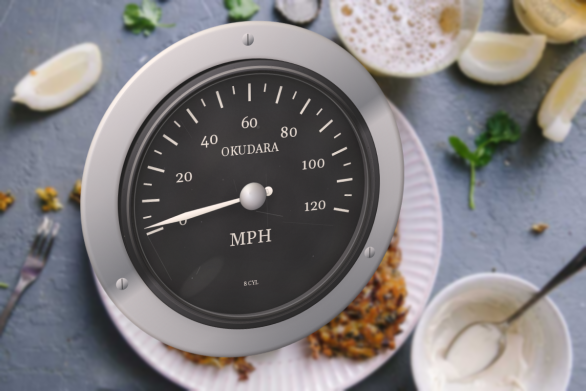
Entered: 2.5 mph
